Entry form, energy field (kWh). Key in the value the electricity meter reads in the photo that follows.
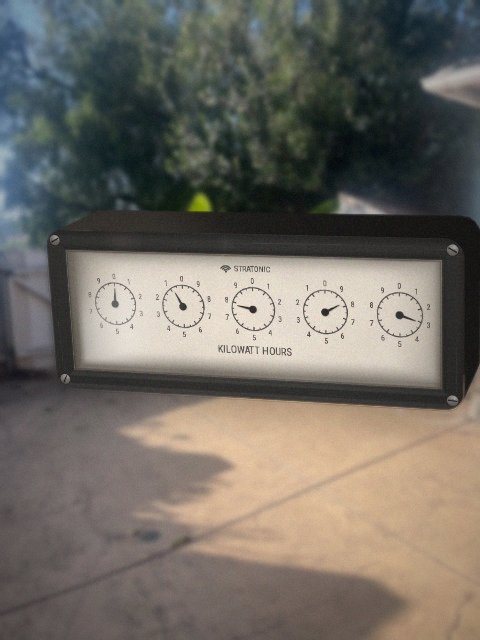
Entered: 783 kWh
